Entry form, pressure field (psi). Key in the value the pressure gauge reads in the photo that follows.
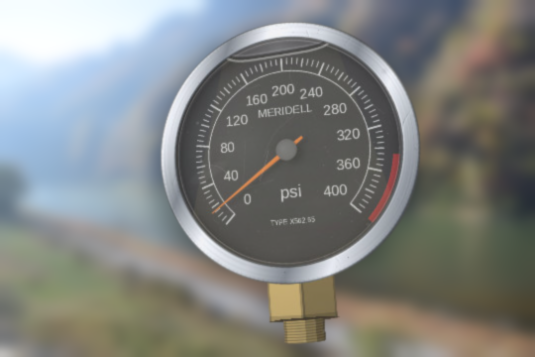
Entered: 15 psi
